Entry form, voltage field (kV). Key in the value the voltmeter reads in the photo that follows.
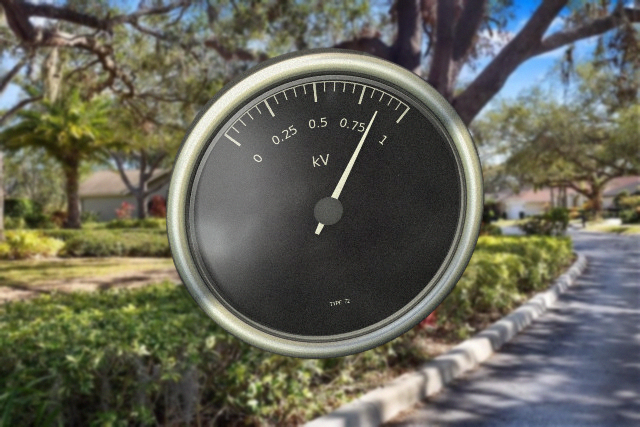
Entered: 0.85 kV
